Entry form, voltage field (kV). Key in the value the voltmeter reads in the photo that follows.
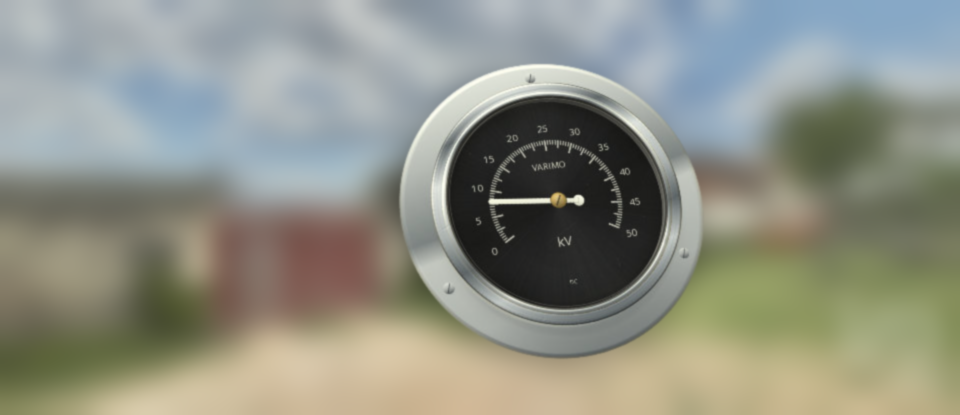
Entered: 7.5 kV
